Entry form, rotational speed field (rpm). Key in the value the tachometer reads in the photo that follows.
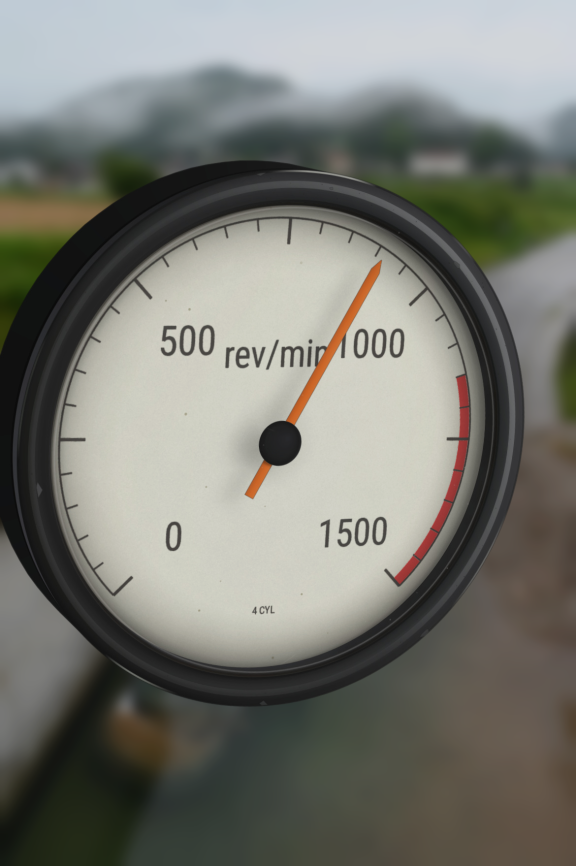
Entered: 900 rpm
